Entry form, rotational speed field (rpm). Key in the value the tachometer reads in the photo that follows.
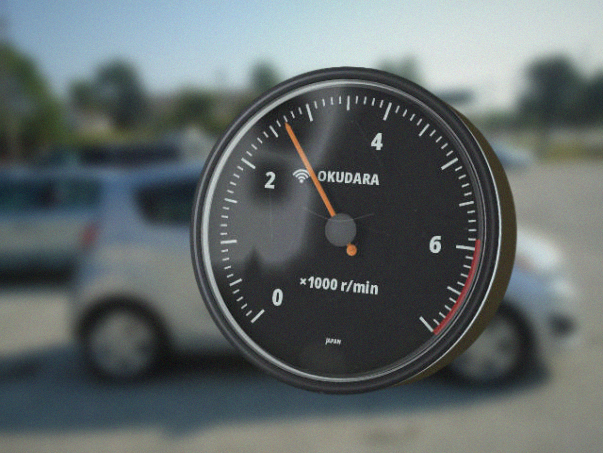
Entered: 2700 rpm
